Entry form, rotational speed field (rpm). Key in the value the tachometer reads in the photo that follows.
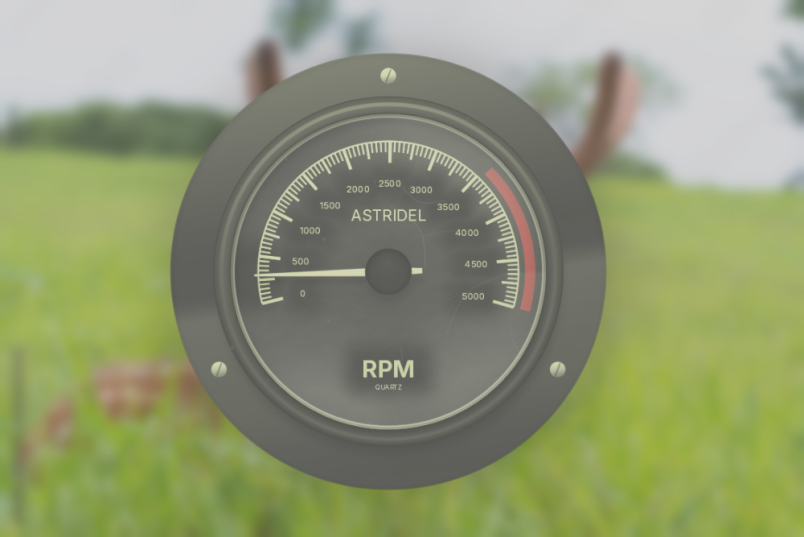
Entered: 300 rpm
